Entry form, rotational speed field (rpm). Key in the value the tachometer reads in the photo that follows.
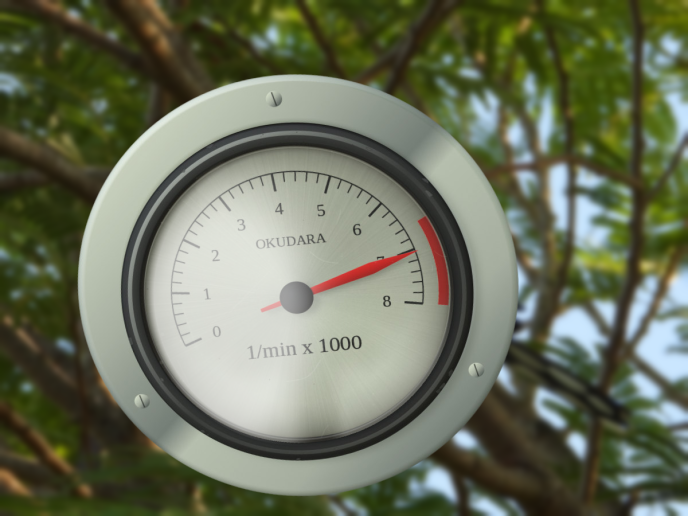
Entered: 7000 rpm
